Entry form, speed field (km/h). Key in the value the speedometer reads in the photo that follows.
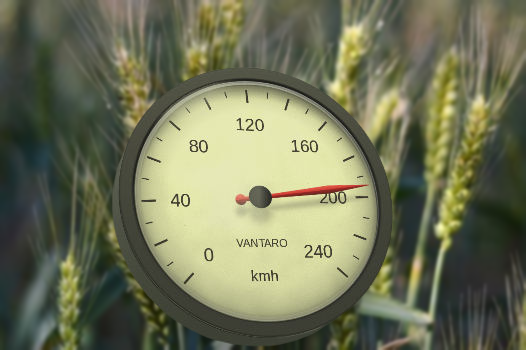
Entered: 195 km/h
